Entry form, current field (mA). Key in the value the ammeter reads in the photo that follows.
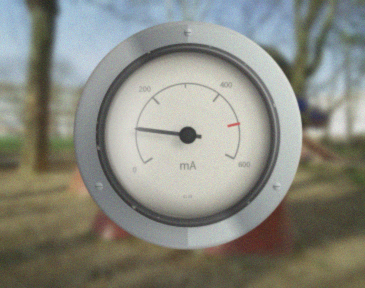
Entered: 100 mA
